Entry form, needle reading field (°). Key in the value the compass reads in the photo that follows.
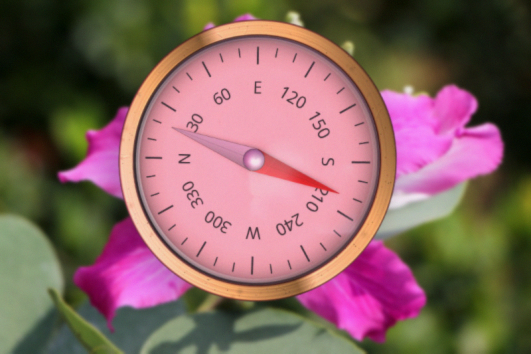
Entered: 200 °
